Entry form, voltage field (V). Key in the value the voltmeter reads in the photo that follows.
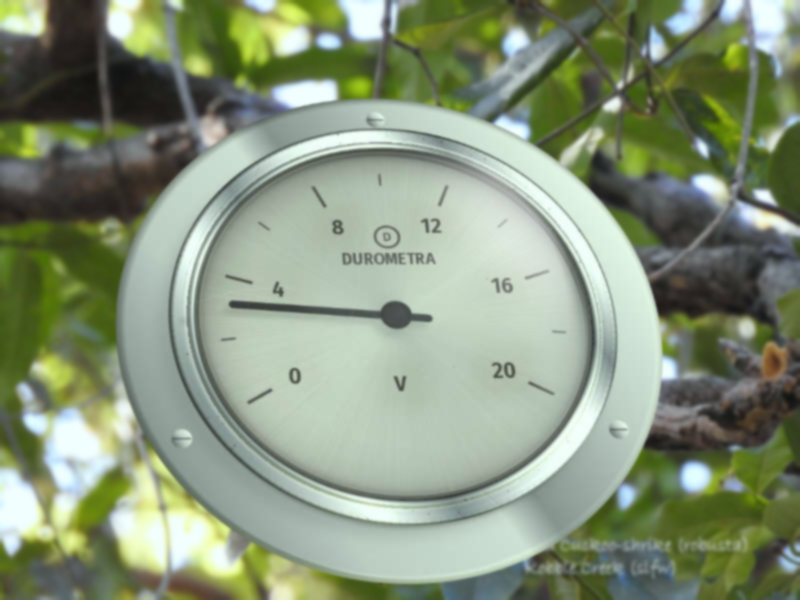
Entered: 3 V
